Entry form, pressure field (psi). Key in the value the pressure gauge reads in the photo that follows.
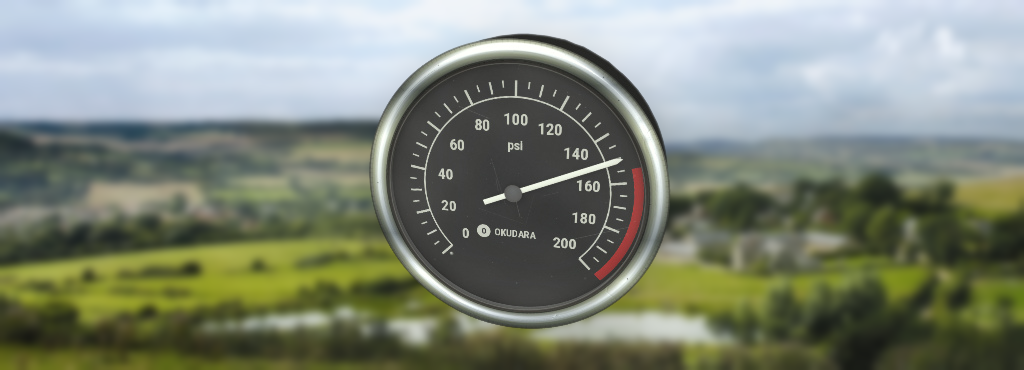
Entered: 150 psi
